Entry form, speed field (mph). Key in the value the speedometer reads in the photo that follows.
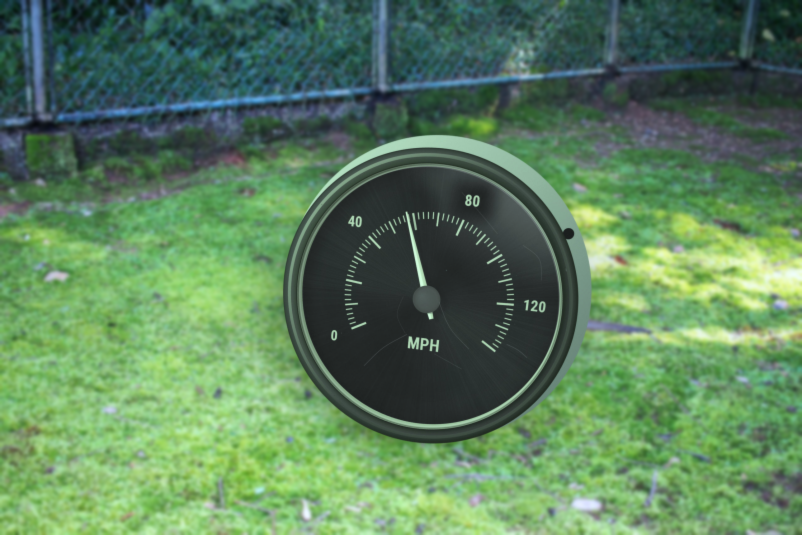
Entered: 58 mph
